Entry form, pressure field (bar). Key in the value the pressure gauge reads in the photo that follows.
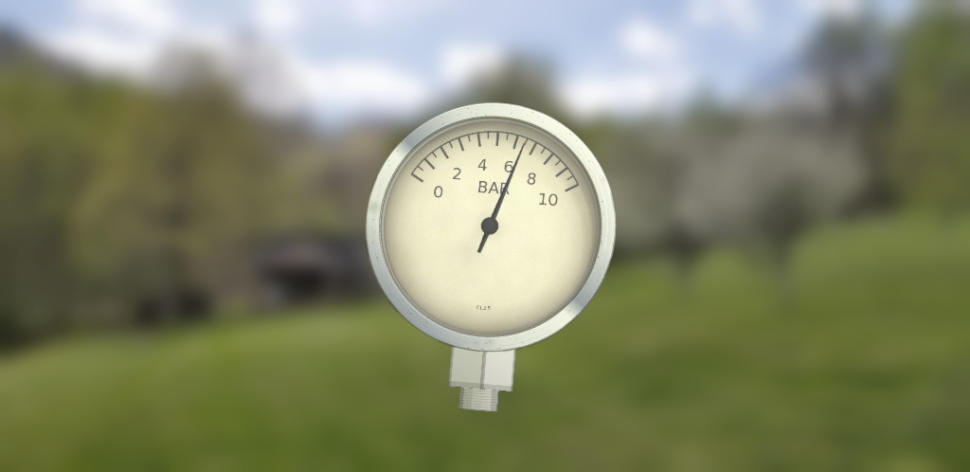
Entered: 6.5 bar
